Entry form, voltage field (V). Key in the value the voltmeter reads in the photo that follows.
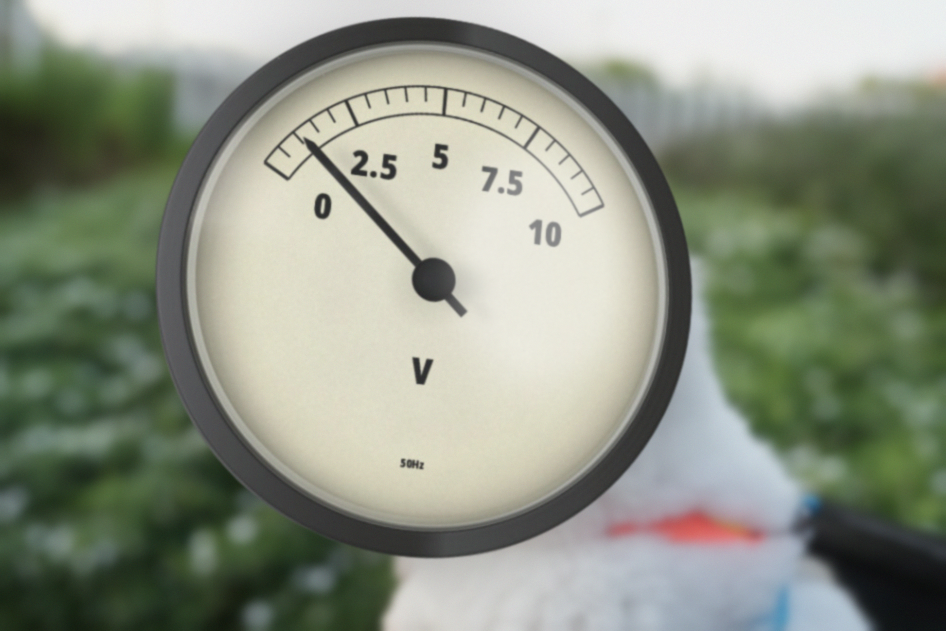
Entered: 1 V
